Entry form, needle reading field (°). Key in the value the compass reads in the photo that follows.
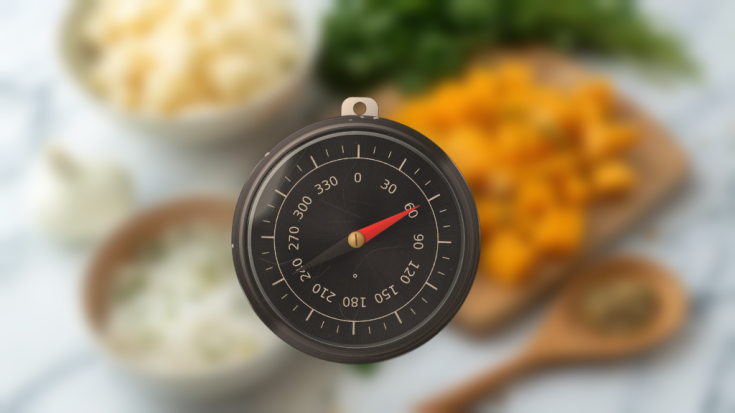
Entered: 60 °
